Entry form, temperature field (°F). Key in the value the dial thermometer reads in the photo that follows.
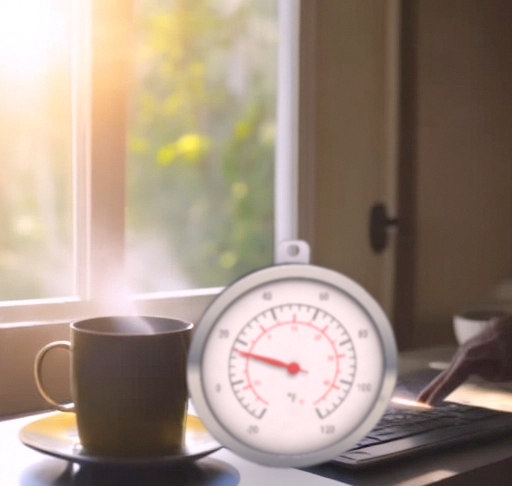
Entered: 16 °F
